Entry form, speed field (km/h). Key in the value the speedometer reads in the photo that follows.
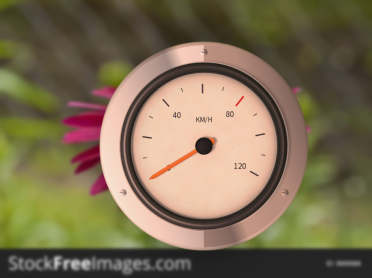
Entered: 0 km/h
